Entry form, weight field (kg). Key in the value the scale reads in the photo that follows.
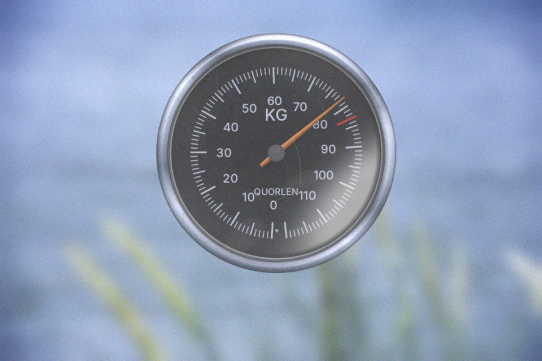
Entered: 78 kg
